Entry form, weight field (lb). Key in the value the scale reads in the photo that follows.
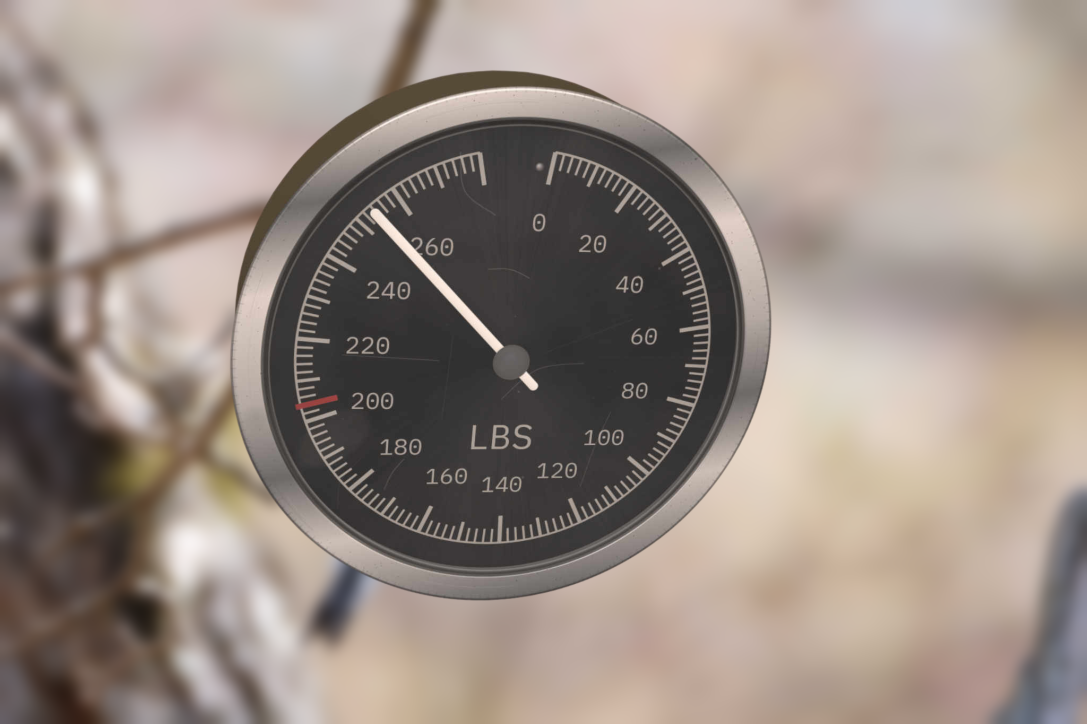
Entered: 254 lb
